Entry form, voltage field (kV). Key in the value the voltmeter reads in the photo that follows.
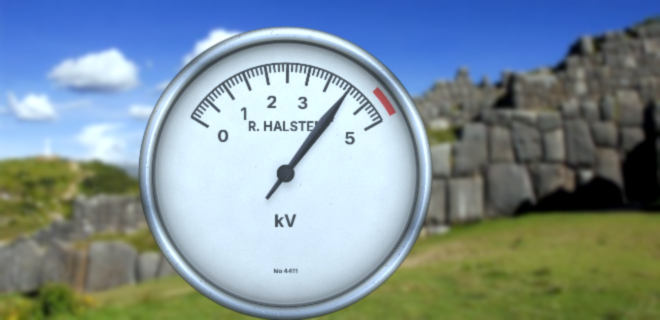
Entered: 4 kV
